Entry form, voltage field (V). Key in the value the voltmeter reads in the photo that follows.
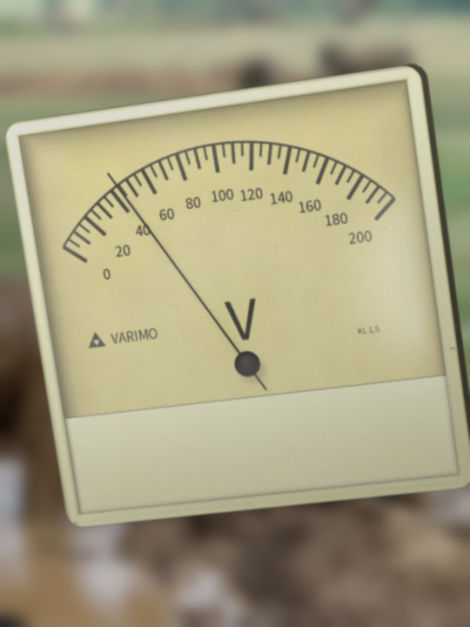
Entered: 45 V
